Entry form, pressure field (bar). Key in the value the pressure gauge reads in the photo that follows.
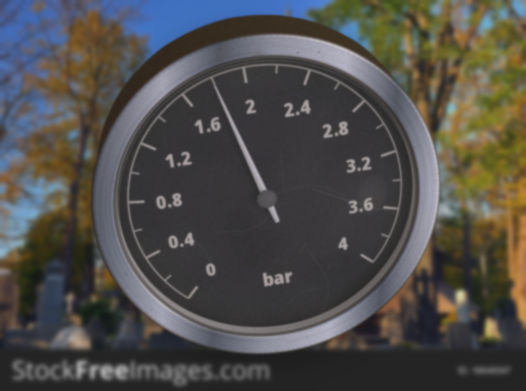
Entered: 1.8 bar
